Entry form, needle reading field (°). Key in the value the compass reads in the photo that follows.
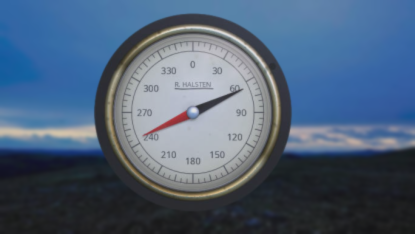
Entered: 245 °
